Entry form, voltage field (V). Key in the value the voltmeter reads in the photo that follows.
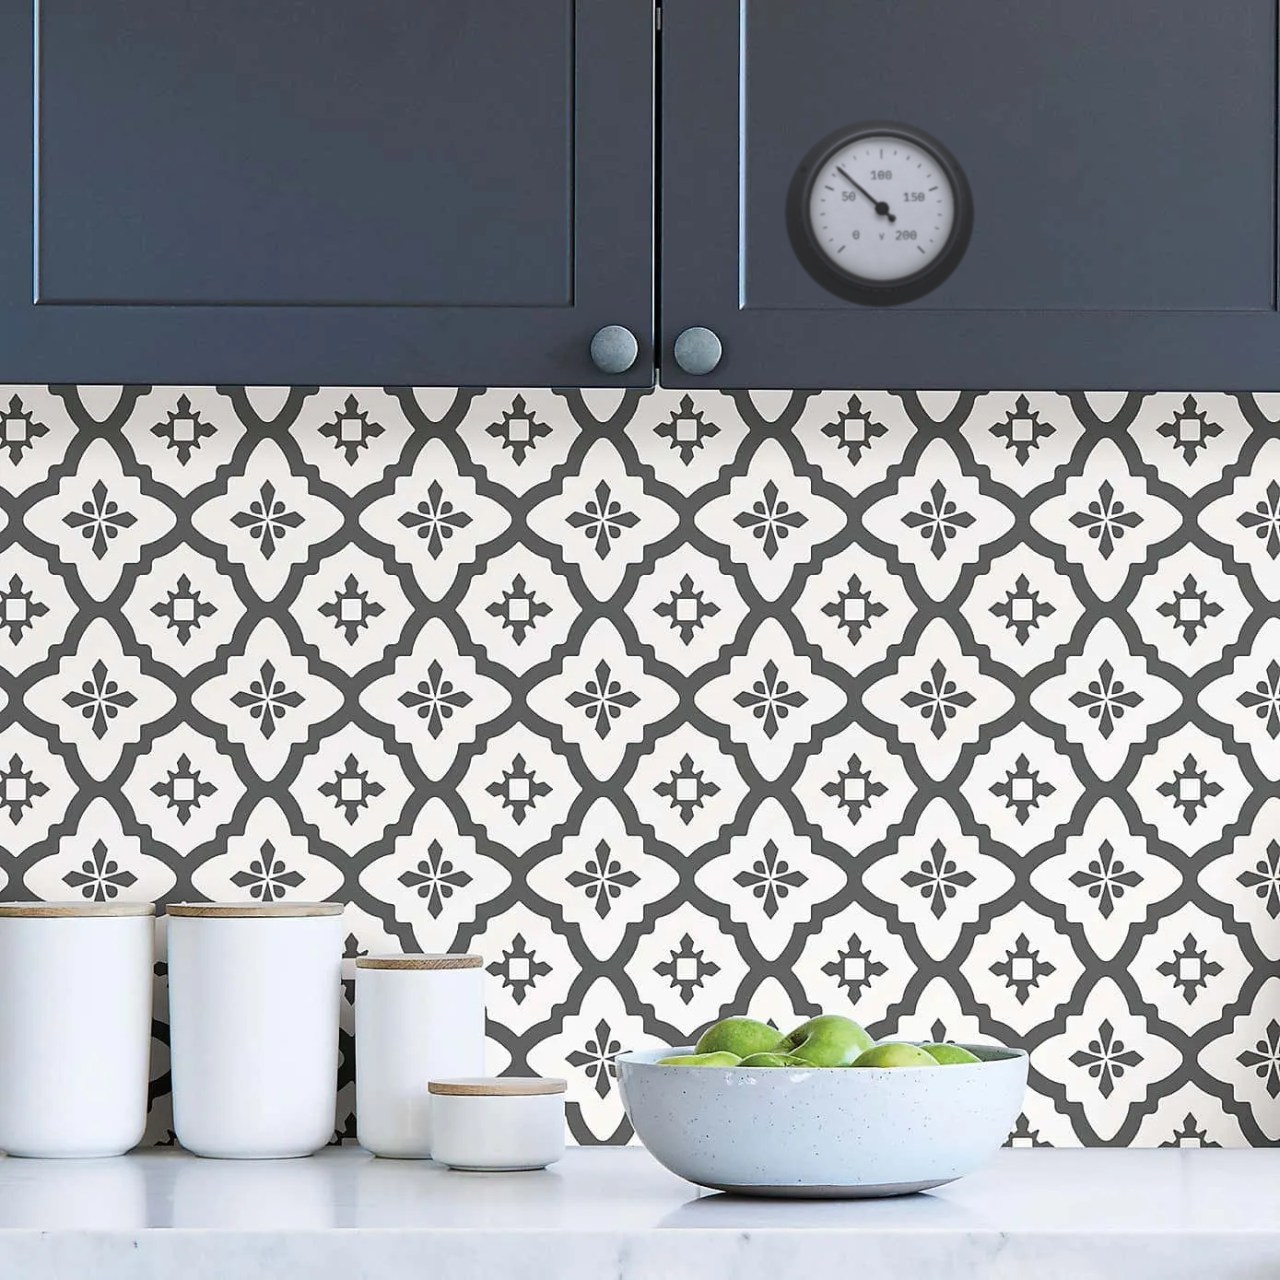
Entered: 65 V
